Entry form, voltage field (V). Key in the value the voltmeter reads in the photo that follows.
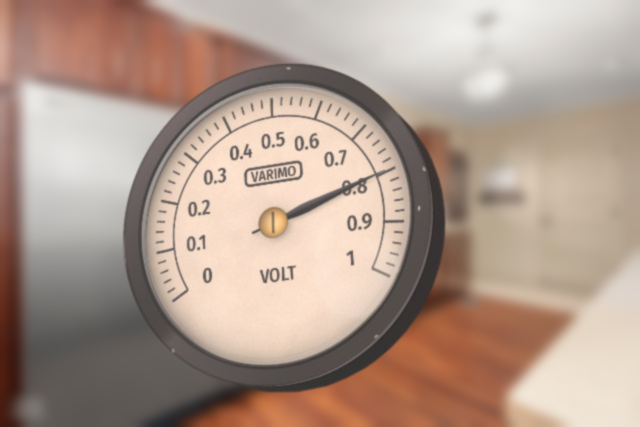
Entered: 0.8 V
